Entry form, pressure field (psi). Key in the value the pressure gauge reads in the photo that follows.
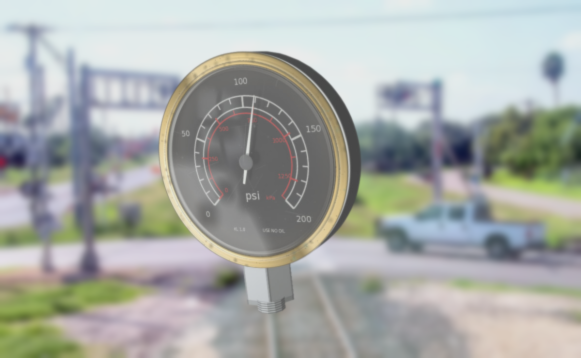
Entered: 110 psi
